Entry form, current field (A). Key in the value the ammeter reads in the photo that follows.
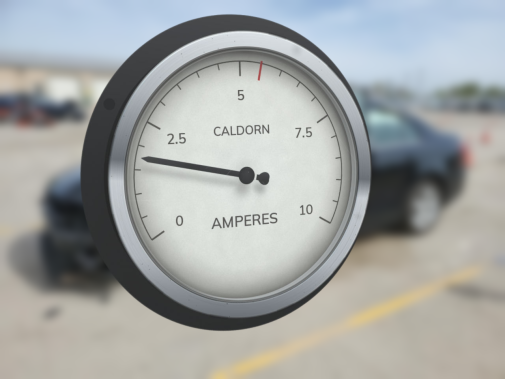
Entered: 1.75 A
